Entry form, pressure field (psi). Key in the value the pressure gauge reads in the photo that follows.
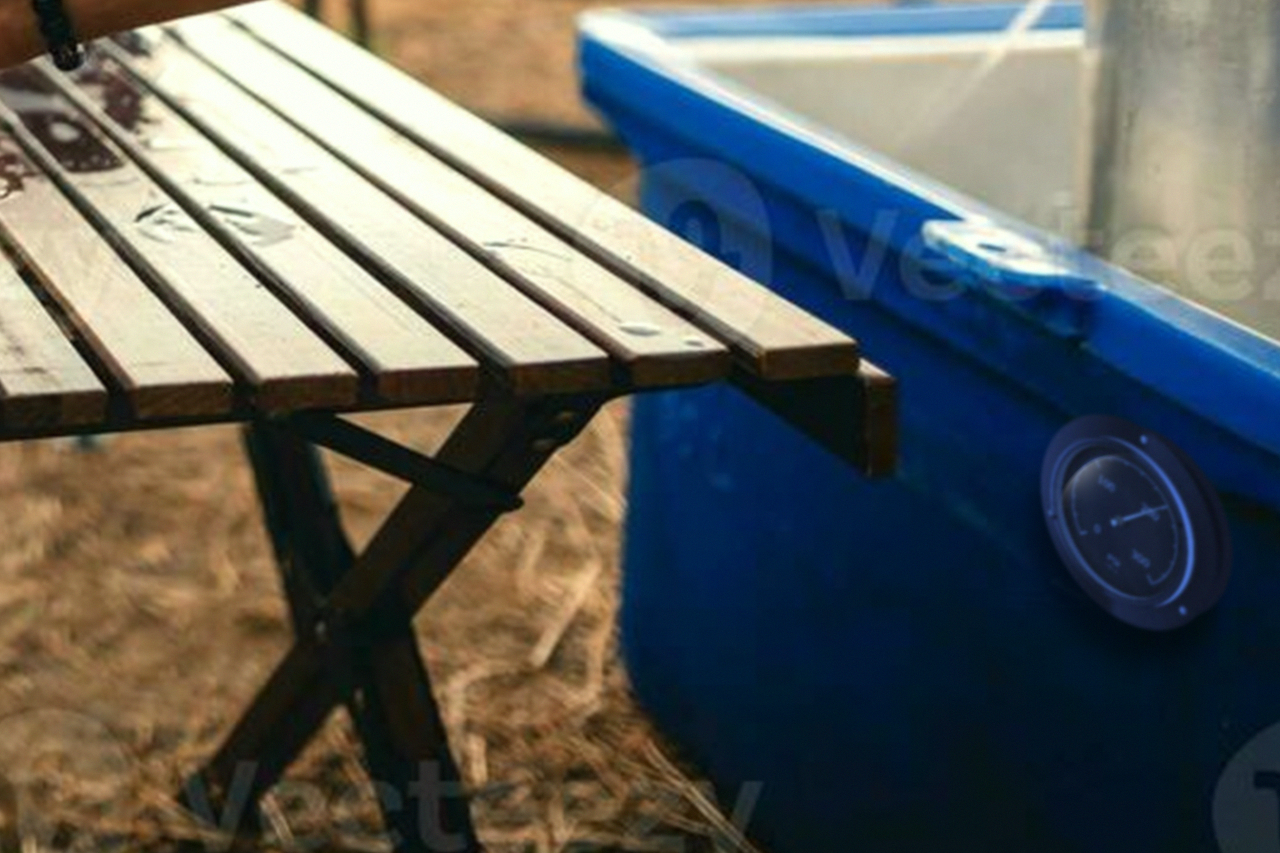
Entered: 200 psi
